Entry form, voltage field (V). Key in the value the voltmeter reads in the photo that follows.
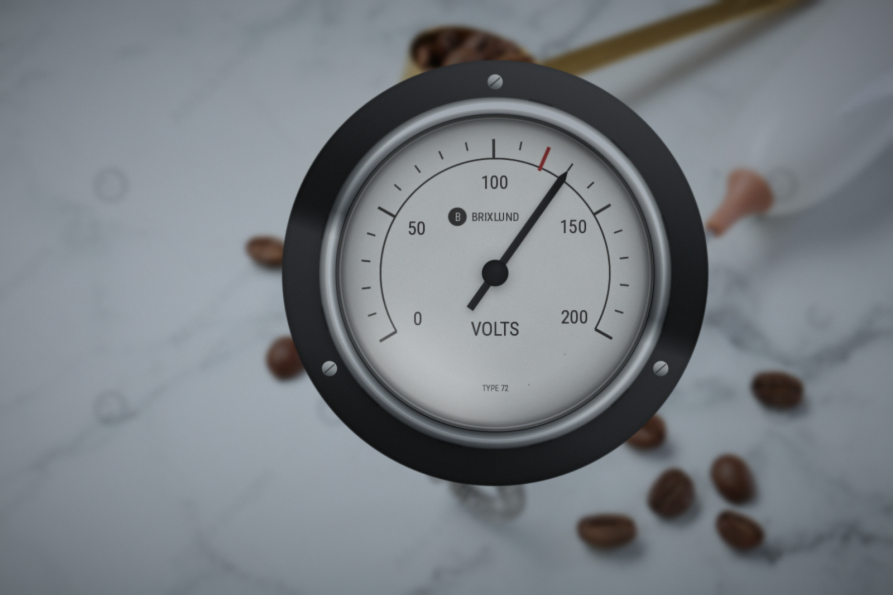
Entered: 130 V
